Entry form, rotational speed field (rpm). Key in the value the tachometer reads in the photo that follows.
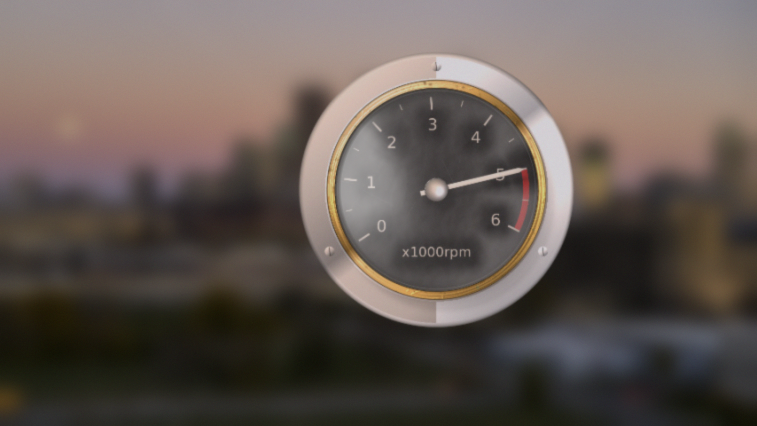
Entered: 5000 rpm
